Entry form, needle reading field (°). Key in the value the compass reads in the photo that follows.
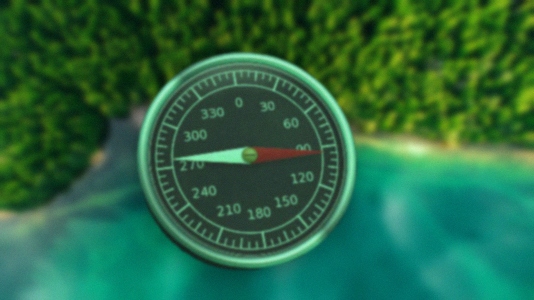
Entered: 95 °
